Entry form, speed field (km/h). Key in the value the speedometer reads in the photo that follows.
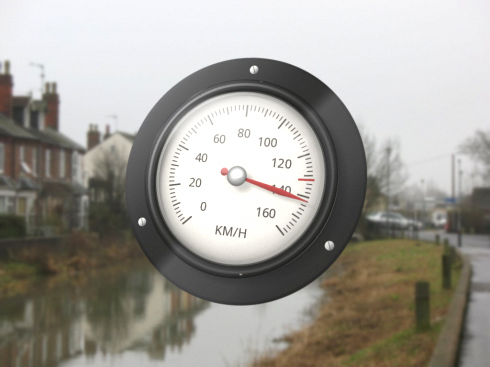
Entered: 142 km/h
